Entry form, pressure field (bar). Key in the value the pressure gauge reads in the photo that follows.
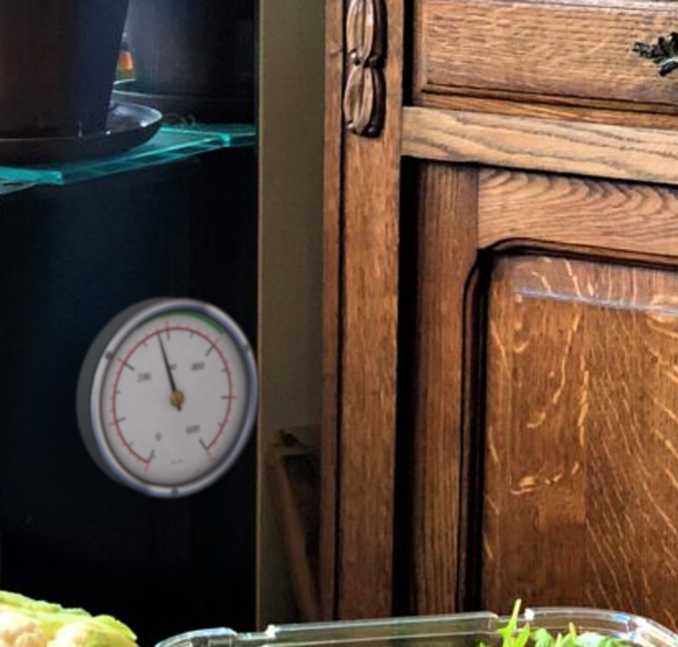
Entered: 275 bar
